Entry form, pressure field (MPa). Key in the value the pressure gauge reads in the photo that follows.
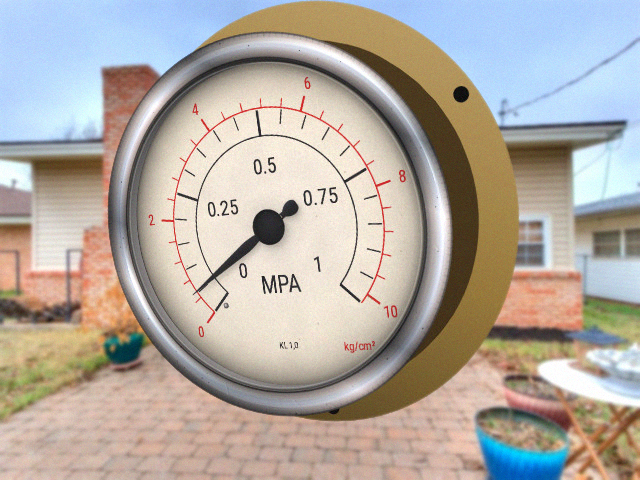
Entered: 0.05 MPa
